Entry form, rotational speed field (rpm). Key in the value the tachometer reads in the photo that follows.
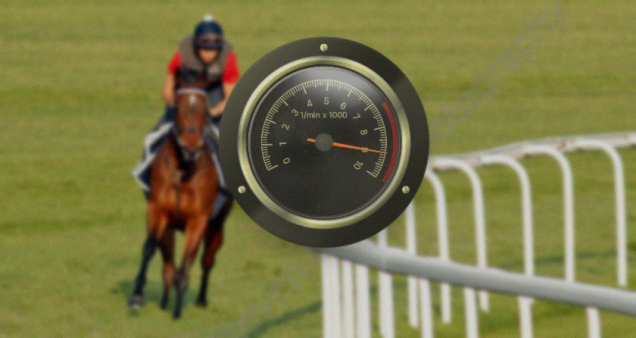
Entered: 9000 rpm
